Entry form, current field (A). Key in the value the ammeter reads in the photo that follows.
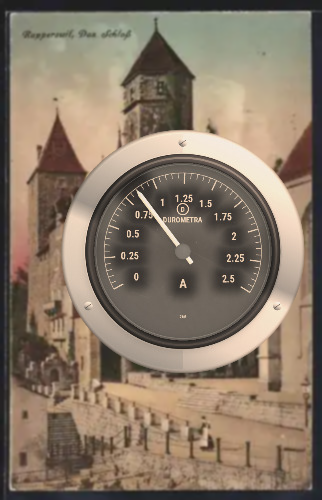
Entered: 0.85 A
